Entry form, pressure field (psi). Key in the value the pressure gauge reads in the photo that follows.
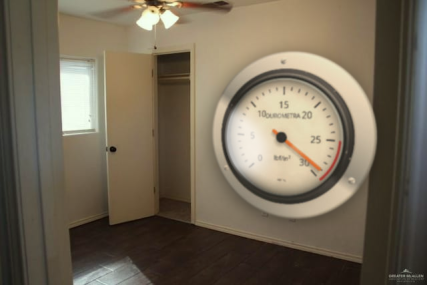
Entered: 29 psi
